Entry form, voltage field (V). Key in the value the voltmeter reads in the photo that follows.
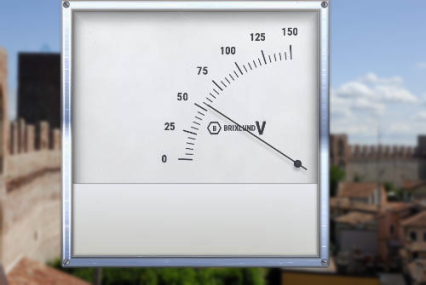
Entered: 55 V
